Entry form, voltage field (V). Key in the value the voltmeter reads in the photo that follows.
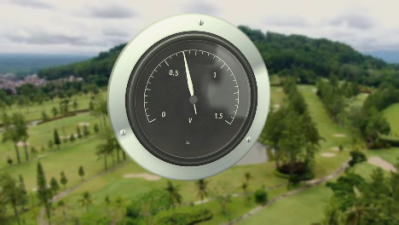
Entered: 0.65 V
